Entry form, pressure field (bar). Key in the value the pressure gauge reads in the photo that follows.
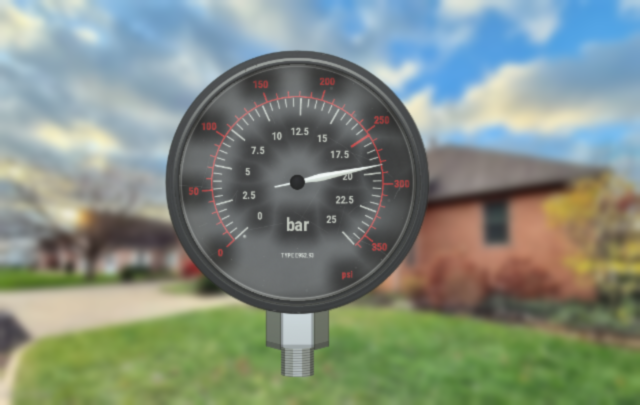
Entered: 19.5 bar
